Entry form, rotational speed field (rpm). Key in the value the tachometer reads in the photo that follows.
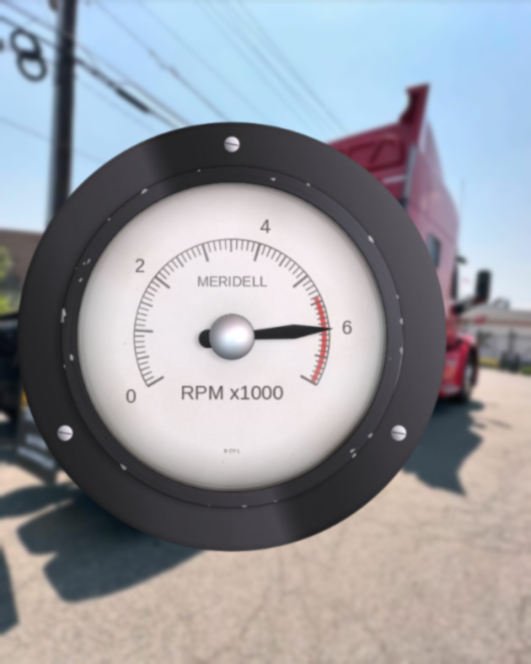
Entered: 6000 rpm
